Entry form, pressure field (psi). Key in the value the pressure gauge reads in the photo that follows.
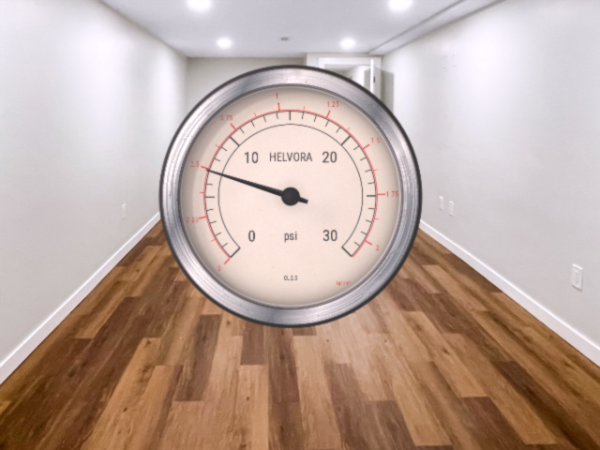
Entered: 7 psi
